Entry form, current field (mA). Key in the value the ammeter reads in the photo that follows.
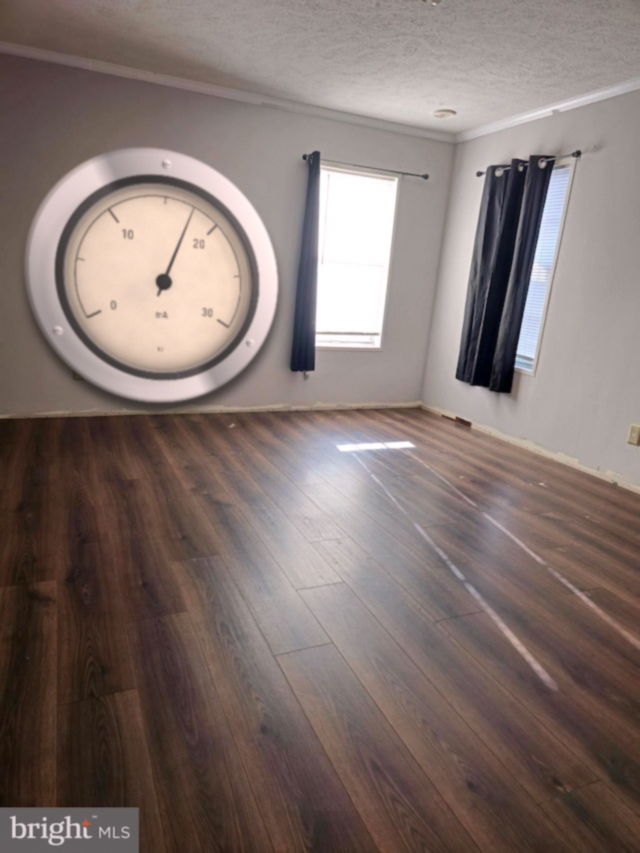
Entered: 17.5 mA
